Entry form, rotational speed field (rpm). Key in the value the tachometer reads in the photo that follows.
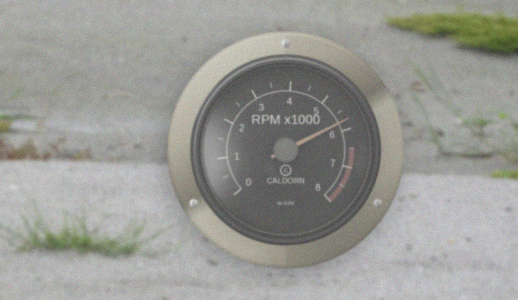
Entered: 5750 rpm
